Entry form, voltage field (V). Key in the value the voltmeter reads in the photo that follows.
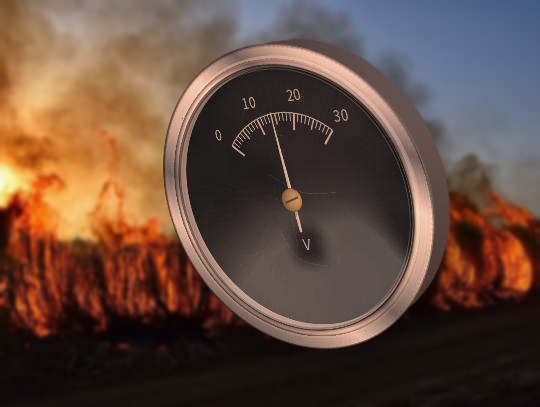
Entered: 15 V
